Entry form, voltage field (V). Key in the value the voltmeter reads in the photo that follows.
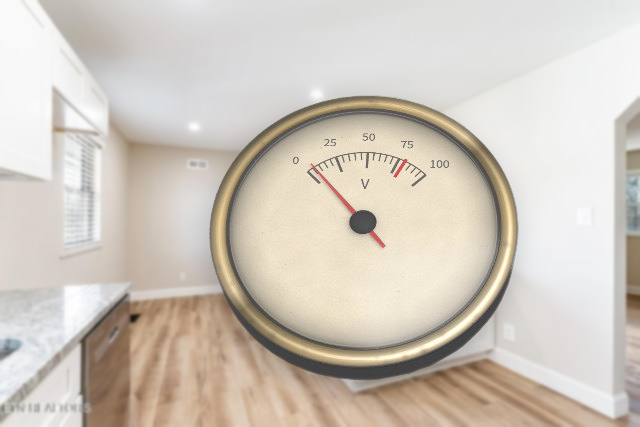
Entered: 5 V
